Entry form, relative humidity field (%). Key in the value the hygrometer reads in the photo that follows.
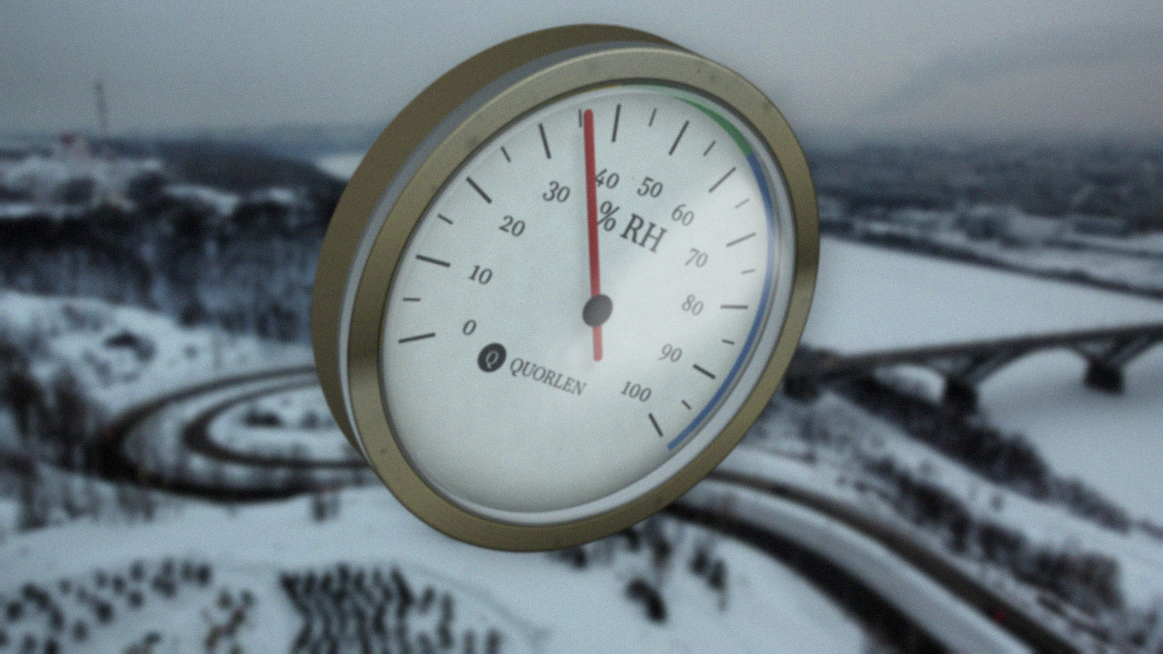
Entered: 35 %
